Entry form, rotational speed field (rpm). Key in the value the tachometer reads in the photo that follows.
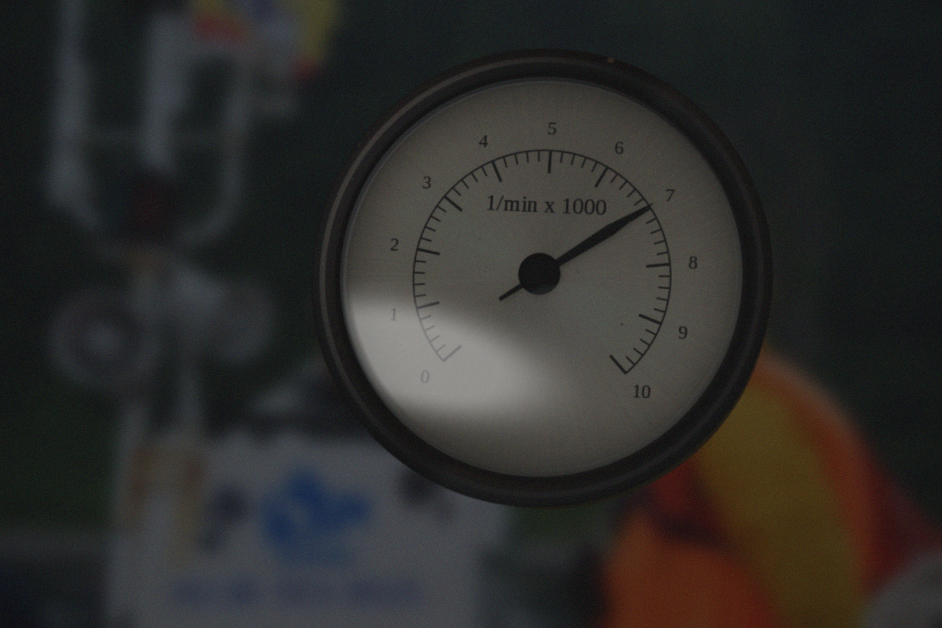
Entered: 7000 rpm
